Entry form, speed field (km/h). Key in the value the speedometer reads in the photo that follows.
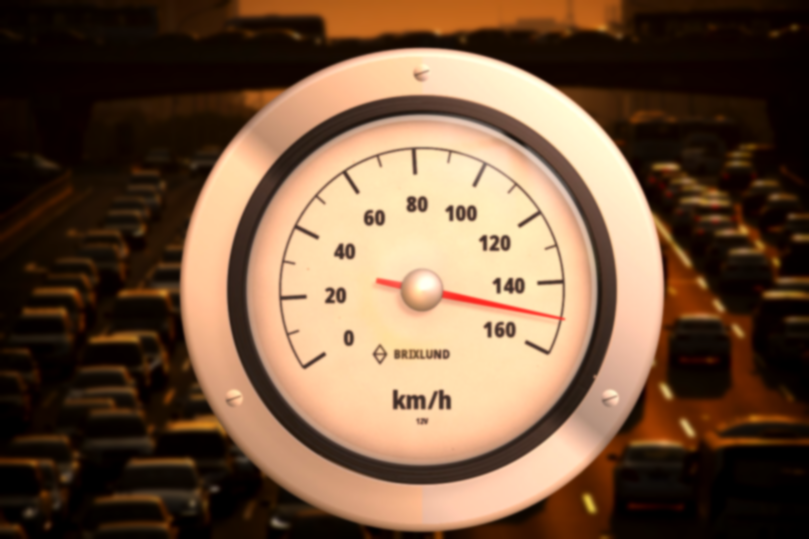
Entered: 150 km/h
